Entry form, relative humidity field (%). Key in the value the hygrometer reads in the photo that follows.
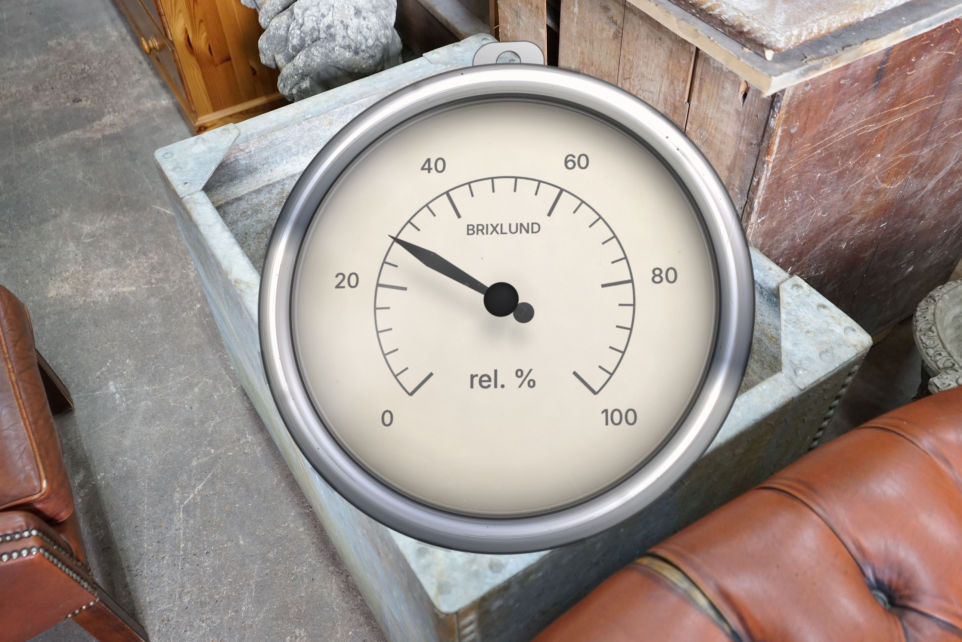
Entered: 28 %
